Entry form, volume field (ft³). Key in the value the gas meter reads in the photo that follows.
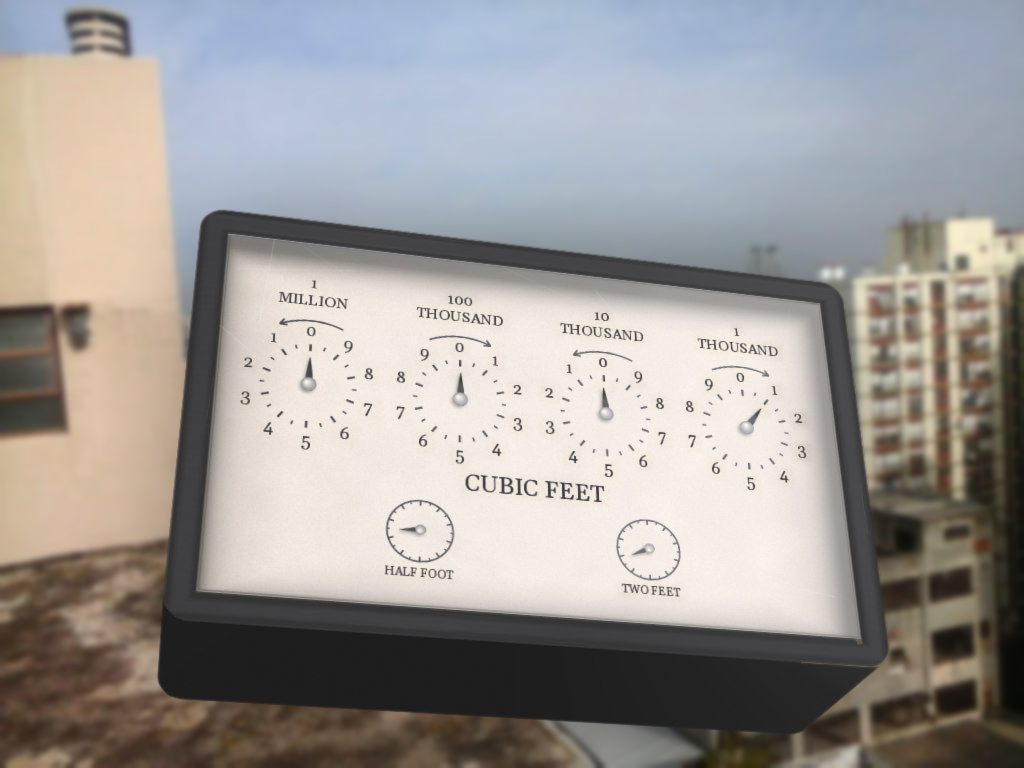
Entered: 100 ft³
